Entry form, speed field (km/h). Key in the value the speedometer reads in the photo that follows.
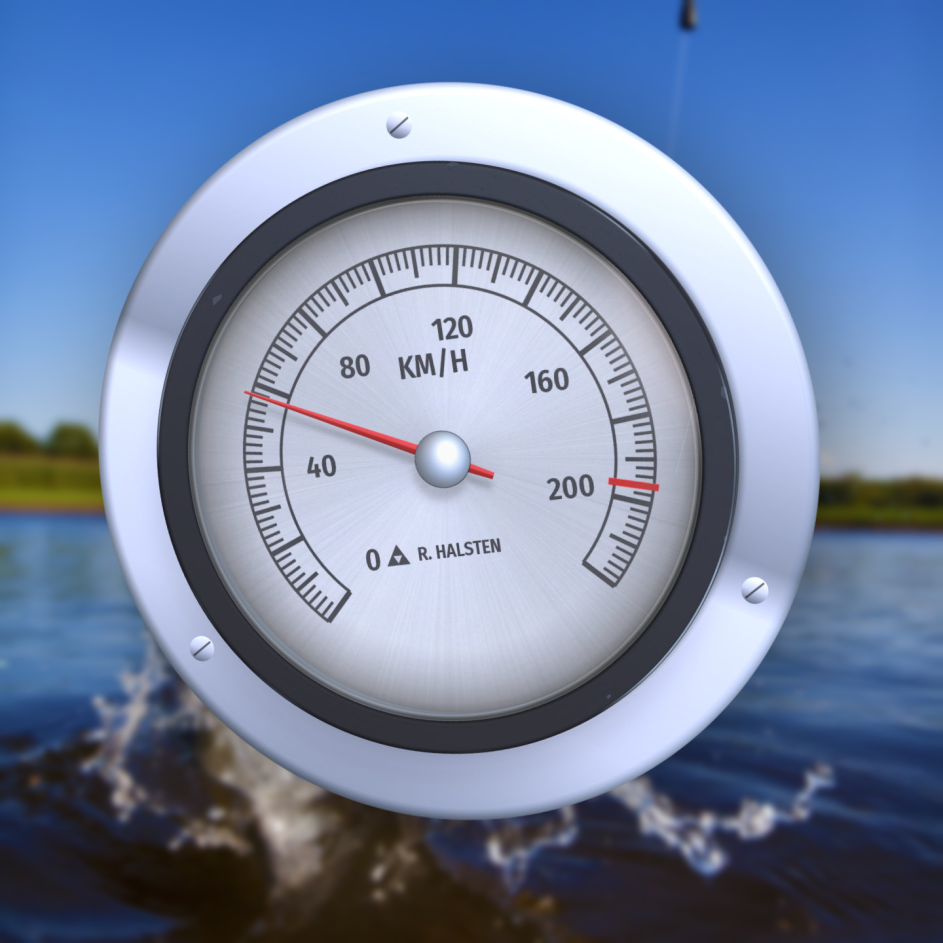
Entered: 58 km/h
